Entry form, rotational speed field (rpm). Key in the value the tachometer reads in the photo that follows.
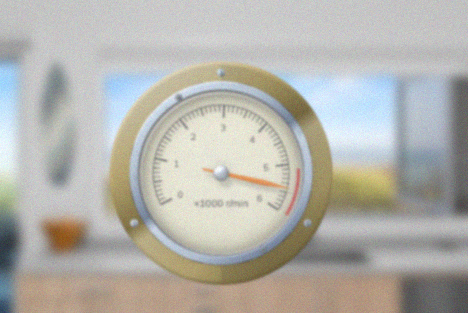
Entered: 5500 rpm
